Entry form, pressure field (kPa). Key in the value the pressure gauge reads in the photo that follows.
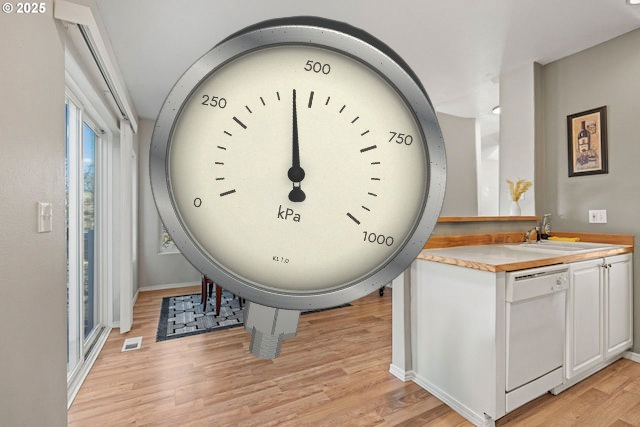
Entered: 450 kPa
